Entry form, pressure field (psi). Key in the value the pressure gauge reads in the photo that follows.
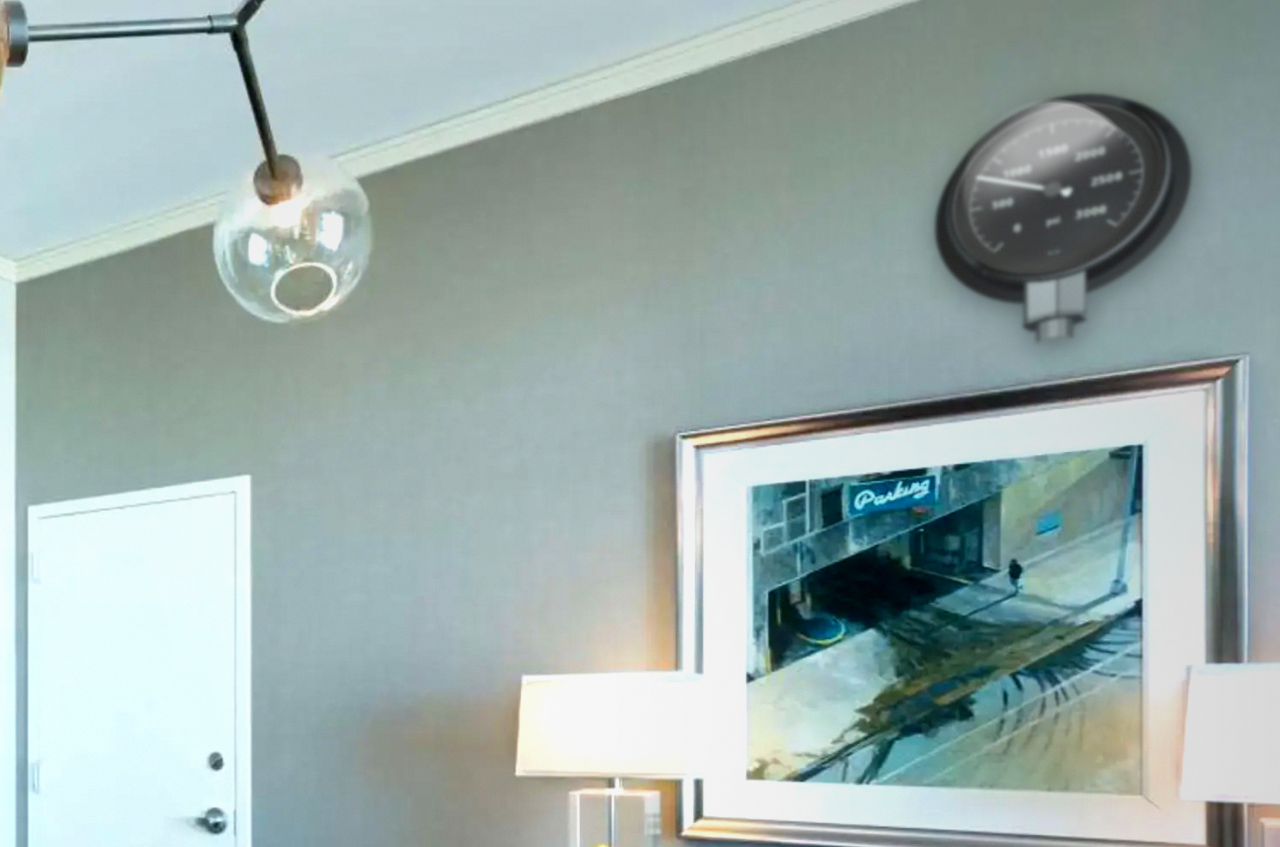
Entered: 800 psi
